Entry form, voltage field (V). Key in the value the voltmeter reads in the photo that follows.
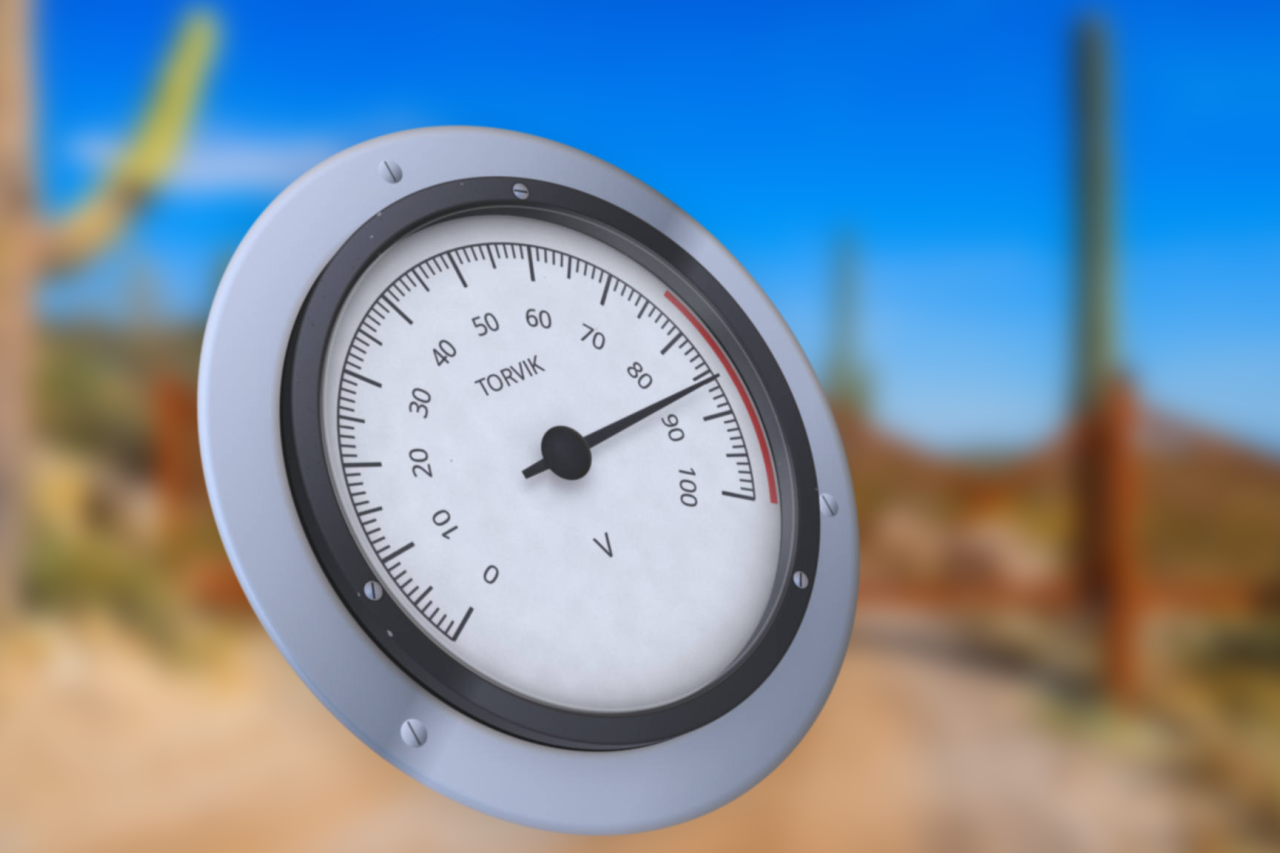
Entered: 86 V
